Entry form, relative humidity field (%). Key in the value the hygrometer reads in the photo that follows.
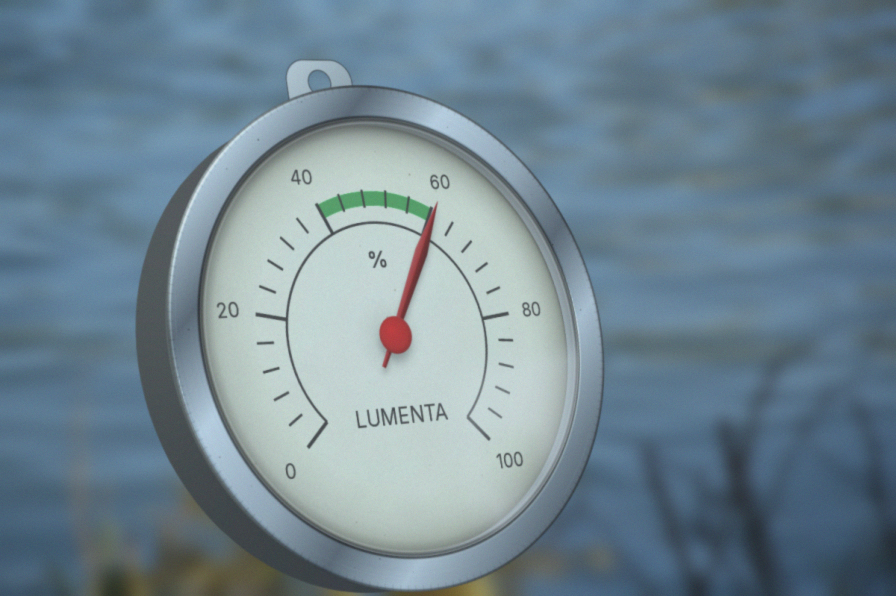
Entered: 60 %
